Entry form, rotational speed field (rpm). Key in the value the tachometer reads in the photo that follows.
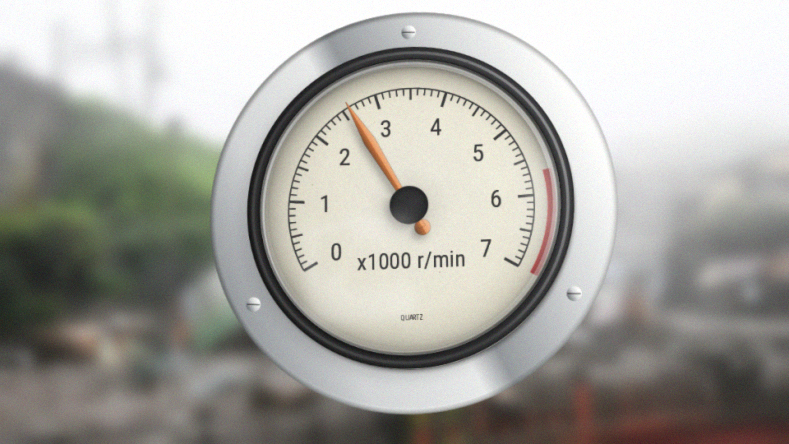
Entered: 2600 rpm
